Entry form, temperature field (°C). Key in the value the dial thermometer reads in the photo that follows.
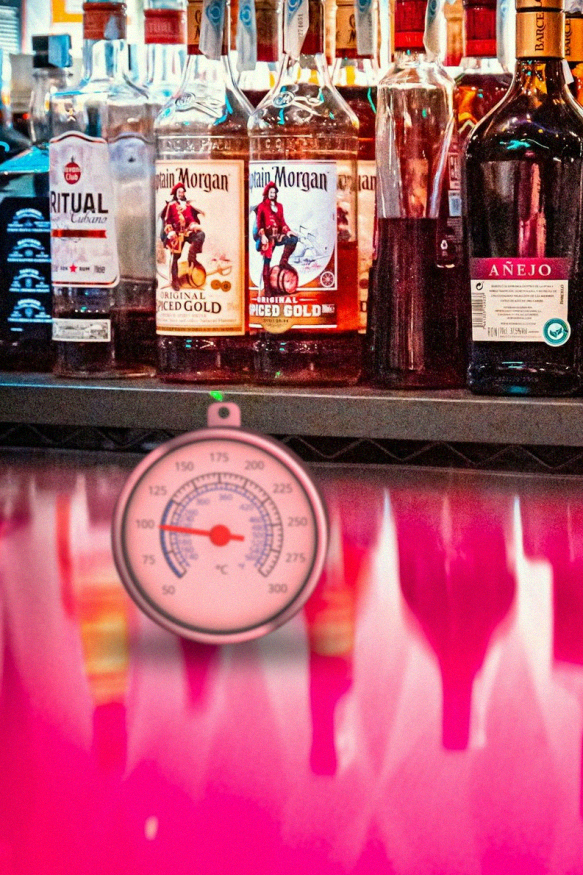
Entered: 100 °C
